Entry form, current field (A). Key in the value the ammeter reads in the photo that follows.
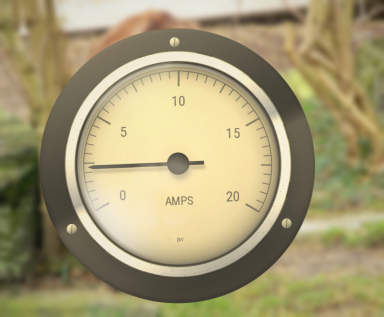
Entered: 2.25 A
